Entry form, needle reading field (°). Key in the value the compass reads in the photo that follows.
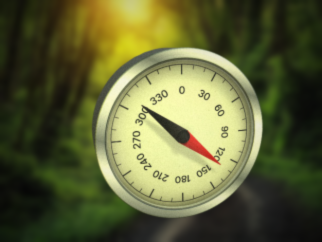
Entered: 130 °
